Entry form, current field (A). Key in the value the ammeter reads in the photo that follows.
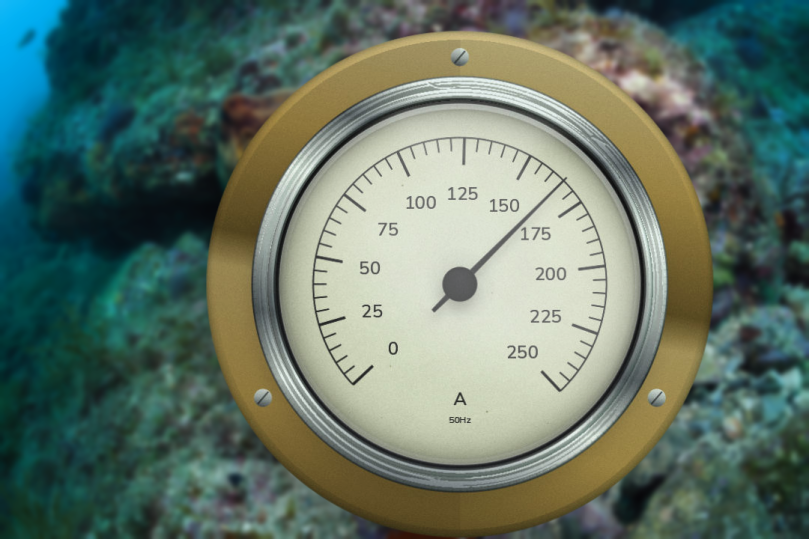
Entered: 165 A
